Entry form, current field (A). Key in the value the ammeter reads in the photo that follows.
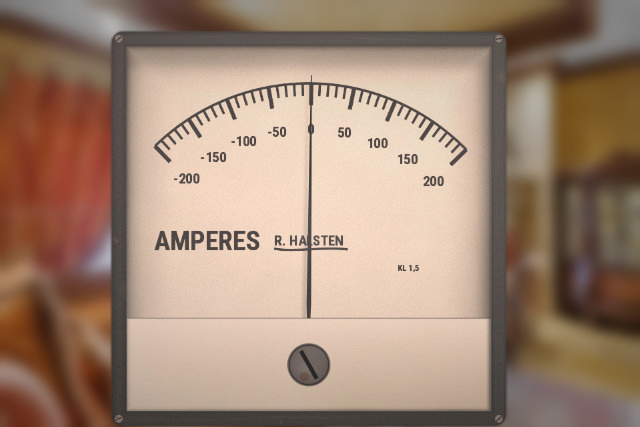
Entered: 0 A
